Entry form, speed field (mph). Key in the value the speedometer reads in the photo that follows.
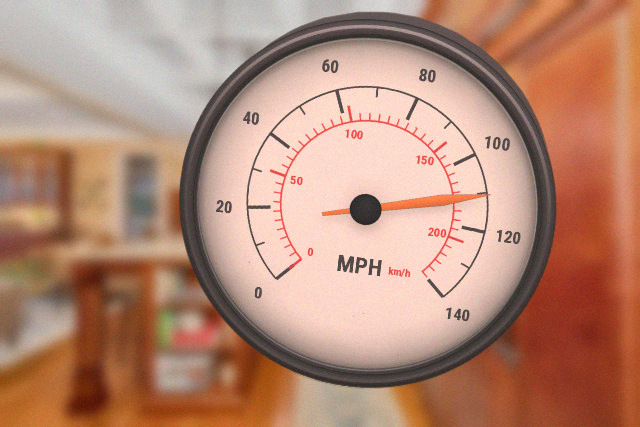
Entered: 110 mph
